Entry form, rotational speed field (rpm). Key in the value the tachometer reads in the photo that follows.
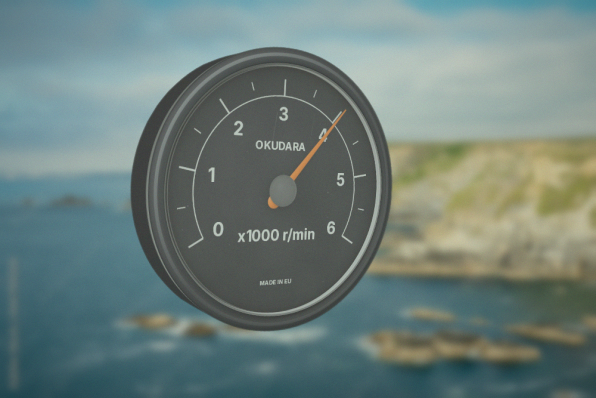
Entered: 4000 rpm
